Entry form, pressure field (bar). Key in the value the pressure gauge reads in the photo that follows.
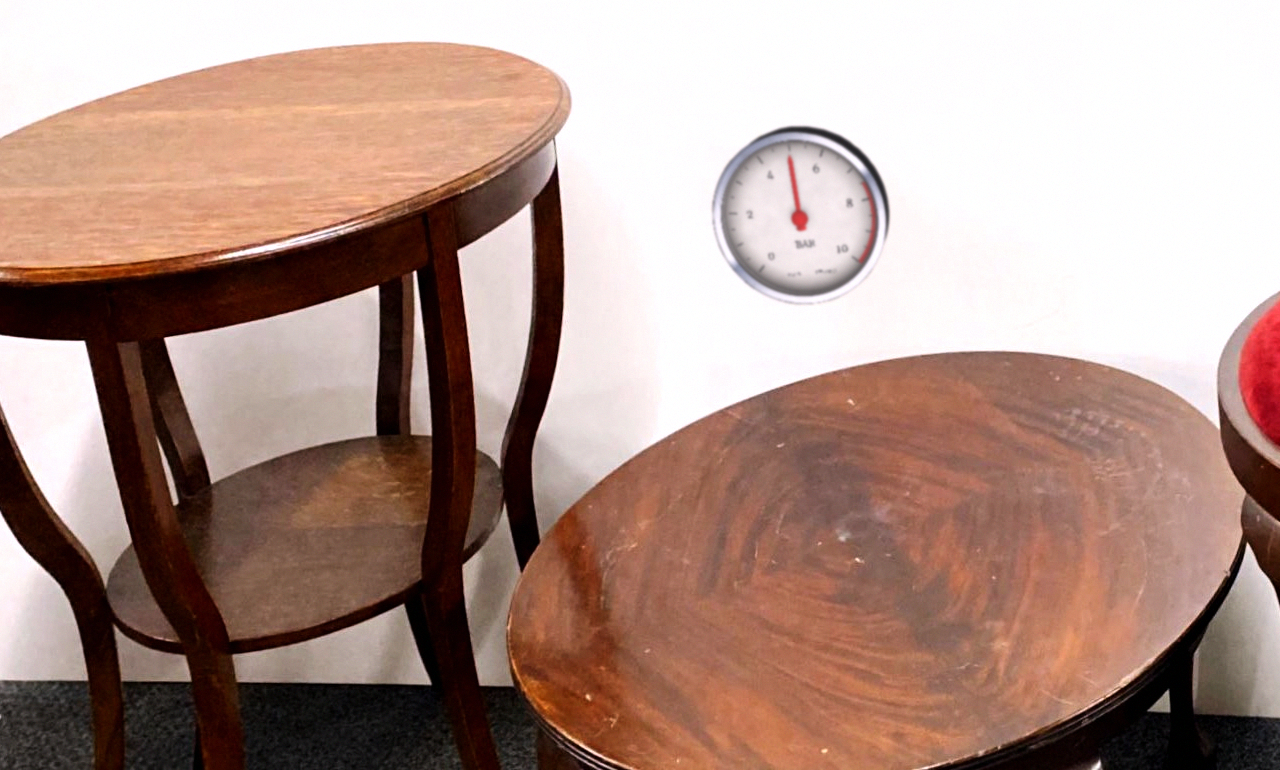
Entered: 5 bar
